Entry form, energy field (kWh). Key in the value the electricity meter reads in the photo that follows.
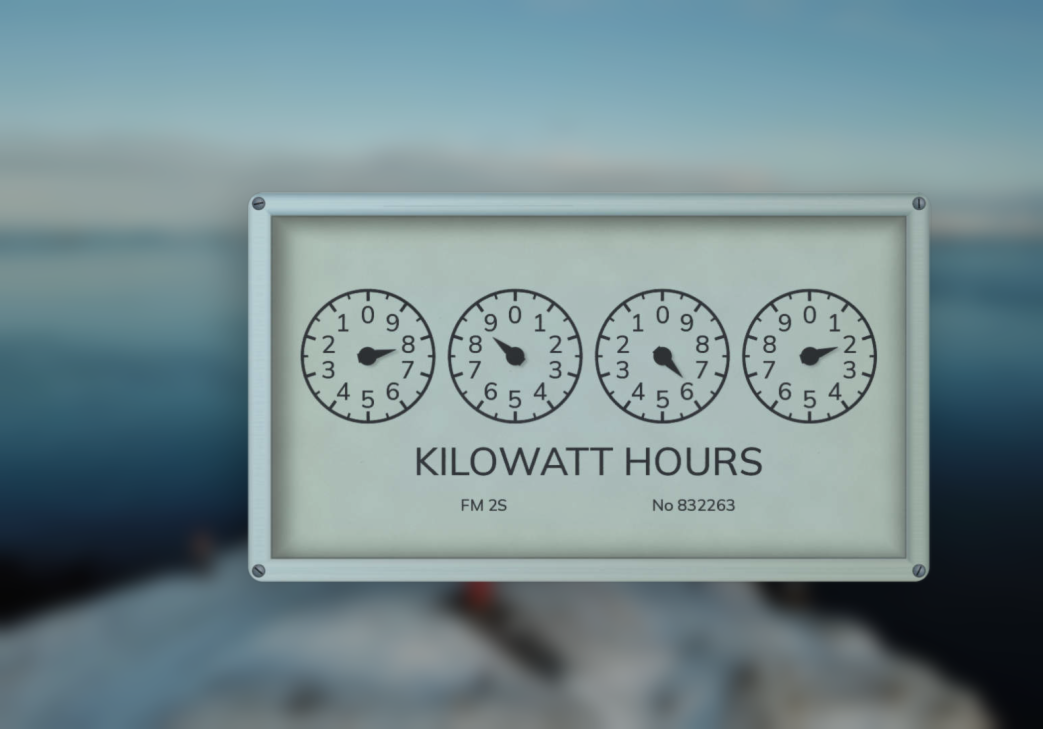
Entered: 7862 kWh
